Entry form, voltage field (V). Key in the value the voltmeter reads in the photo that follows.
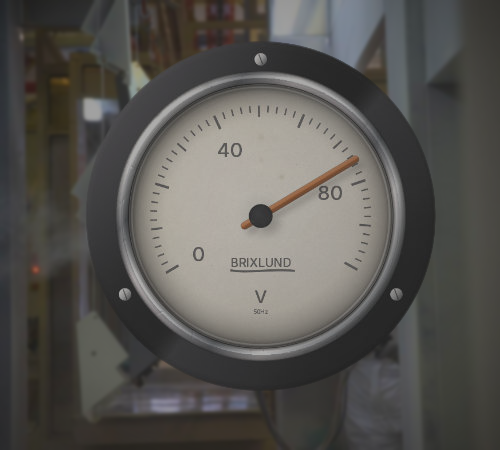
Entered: 75 V
